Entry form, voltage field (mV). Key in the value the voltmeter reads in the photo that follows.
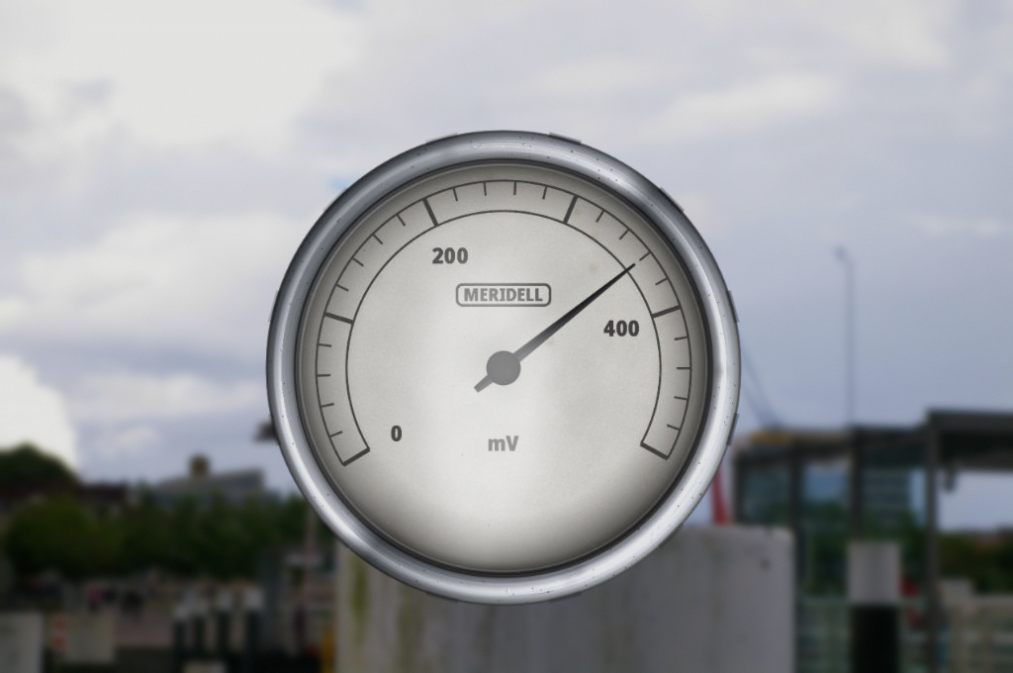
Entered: 360 mV
